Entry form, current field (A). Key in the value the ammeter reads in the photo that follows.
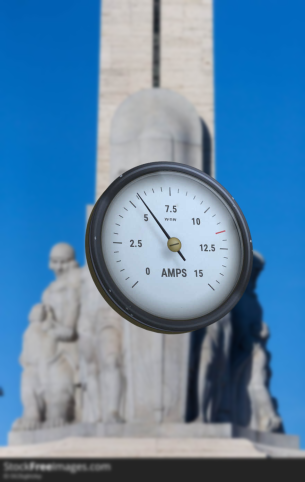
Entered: 5.5 A
